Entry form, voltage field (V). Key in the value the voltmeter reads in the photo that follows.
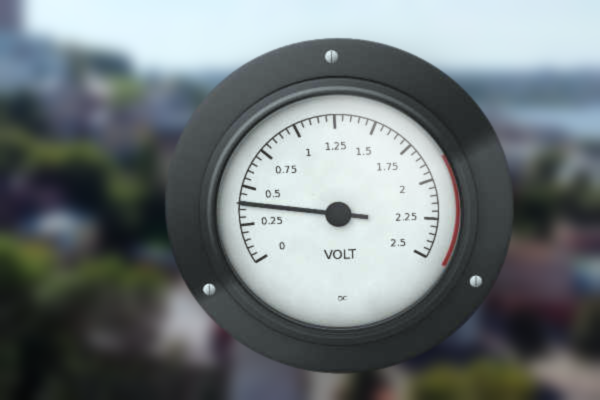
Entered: 0.4 V
